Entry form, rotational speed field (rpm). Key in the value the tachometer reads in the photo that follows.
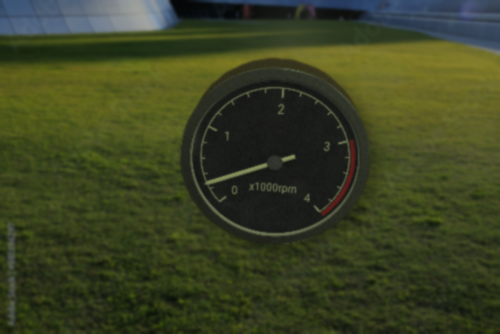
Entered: 300 rpm
